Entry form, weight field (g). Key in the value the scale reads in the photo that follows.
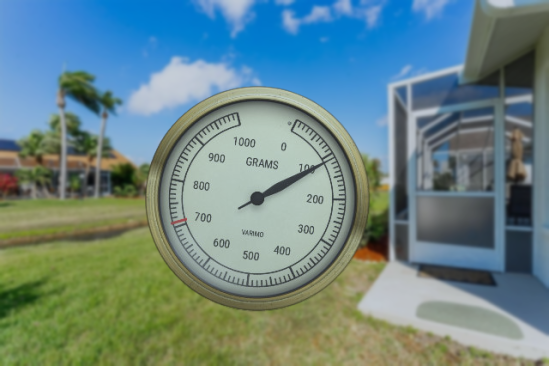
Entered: 110 g
